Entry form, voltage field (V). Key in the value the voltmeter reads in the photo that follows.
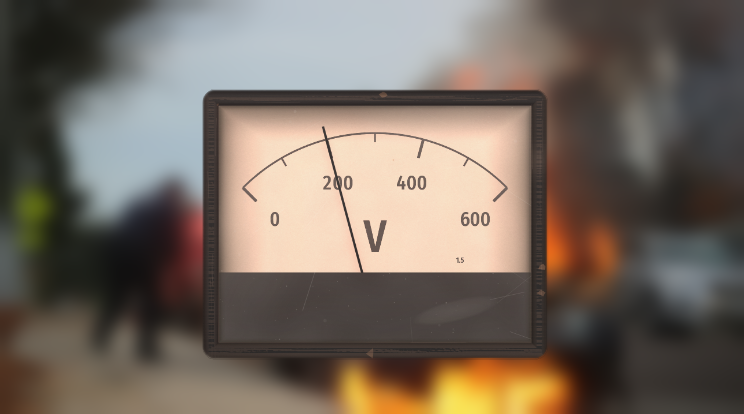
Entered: 200 V
